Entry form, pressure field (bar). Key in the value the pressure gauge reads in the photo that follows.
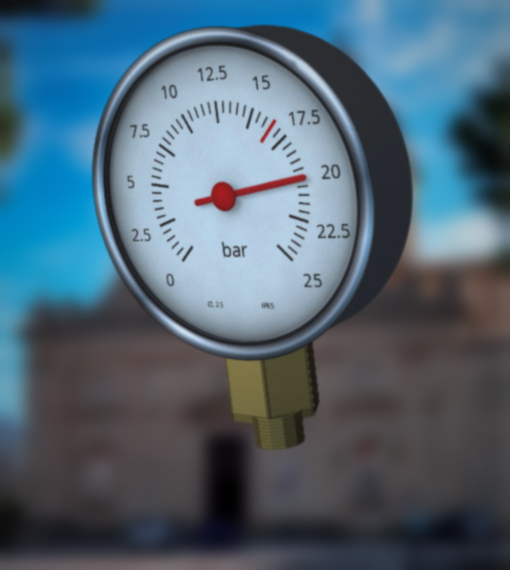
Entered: 20 bar
